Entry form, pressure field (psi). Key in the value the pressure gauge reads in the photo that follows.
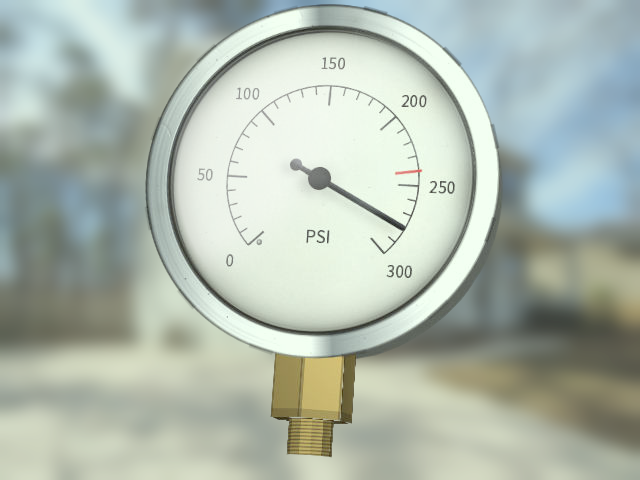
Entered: 280 psi
